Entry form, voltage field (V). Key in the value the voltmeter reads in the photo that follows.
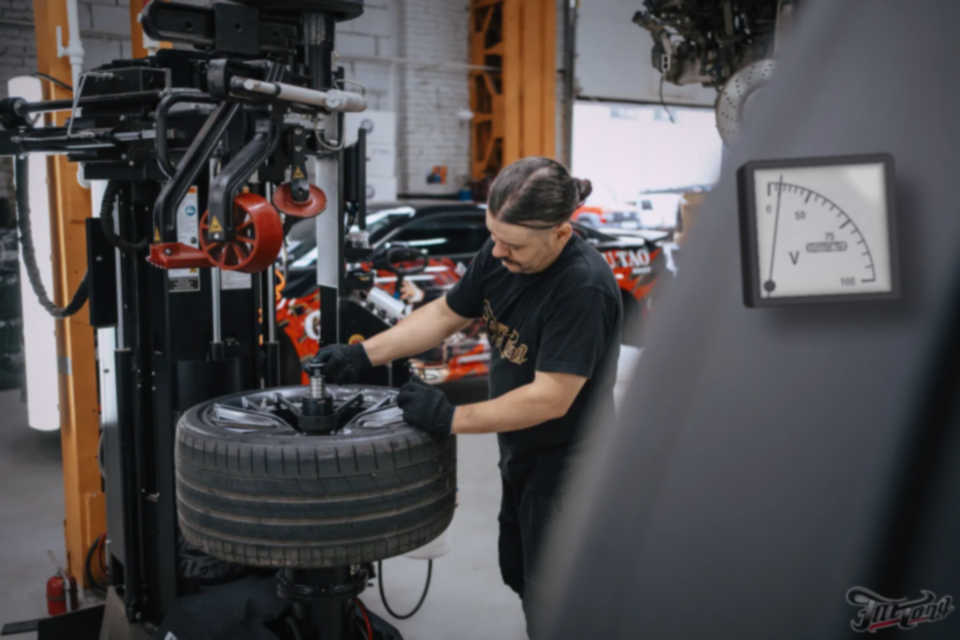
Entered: 25 V
